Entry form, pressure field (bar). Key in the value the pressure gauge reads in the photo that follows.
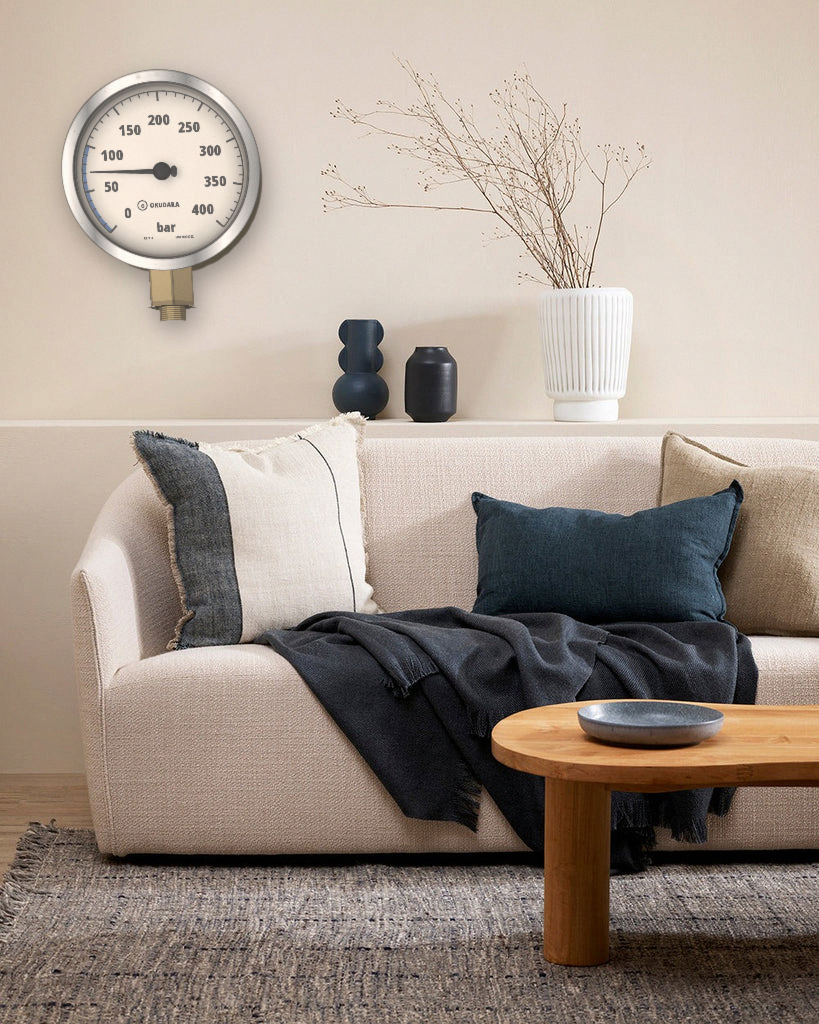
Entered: 70 bar
